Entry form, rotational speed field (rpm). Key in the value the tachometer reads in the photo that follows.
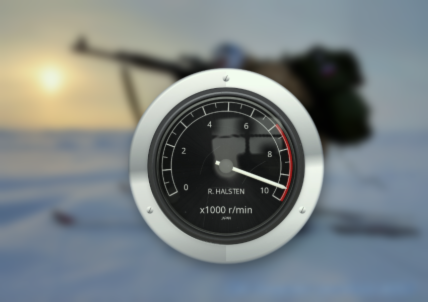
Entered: 9500 rpm
